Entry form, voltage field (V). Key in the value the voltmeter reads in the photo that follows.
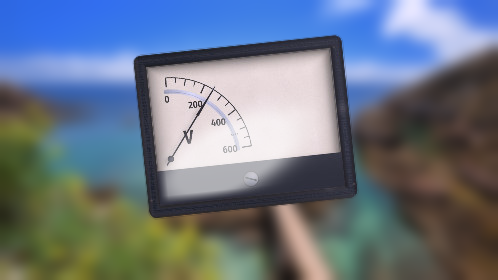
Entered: 250 V
